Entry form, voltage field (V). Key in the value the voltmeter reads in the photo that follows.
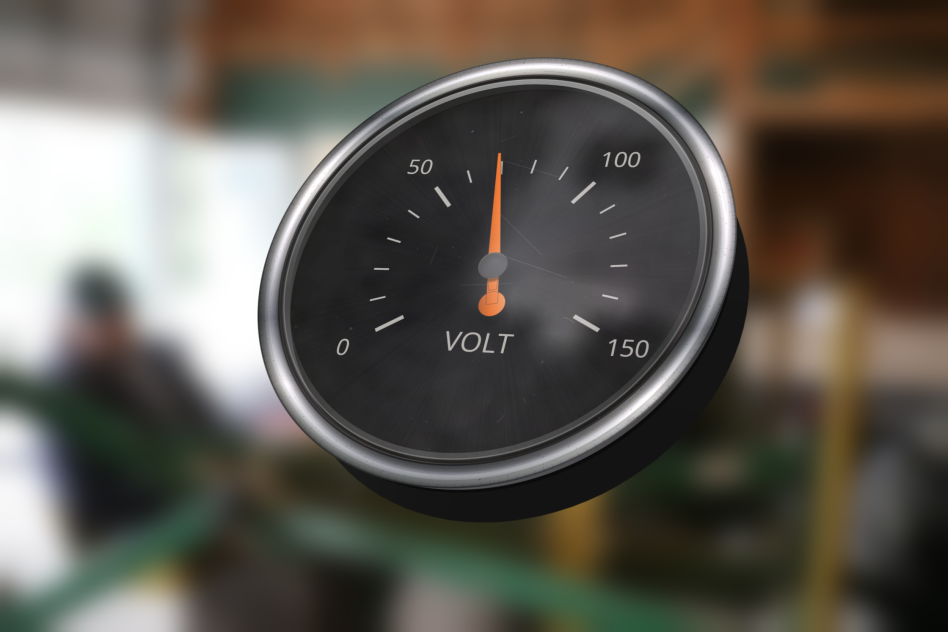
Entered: 70 V
